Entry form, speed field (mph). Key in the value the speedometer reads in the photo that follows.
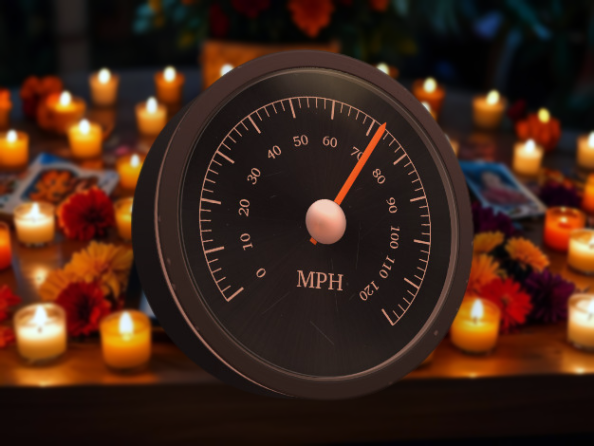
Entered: 72 mph
